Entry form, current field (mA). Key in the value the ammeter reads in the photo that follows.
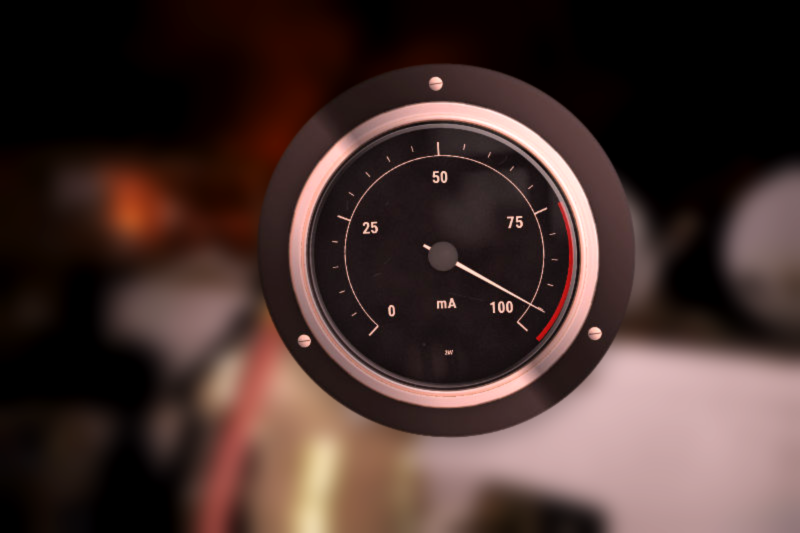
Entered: 95 mA
